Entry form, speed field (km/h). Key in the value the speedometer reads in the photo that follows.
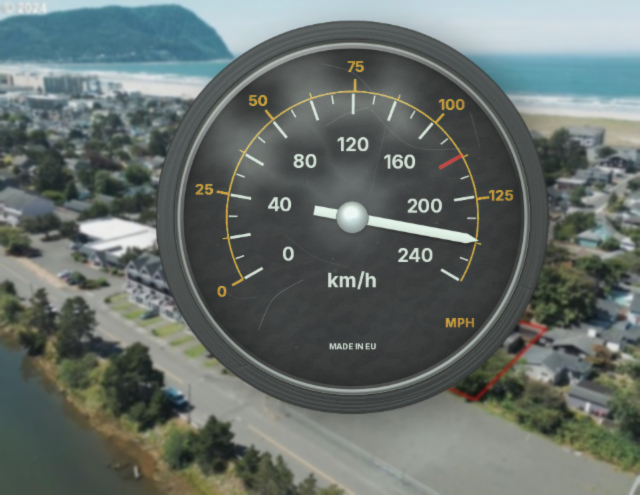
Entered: 220 km/h
